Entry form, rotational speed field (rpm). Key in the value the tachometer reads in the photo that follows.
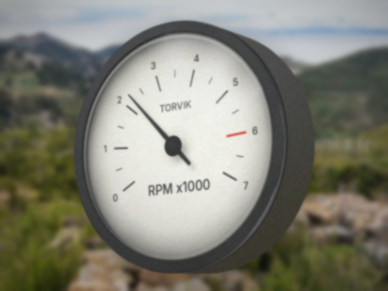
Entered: 2250 rpm
